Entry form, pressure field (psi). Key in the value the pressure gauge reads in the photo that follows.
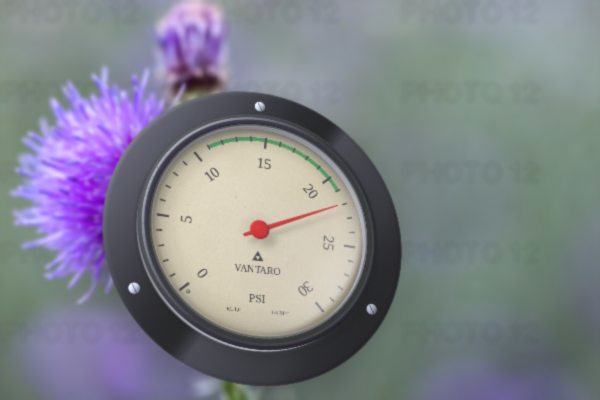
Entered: 22 psi
